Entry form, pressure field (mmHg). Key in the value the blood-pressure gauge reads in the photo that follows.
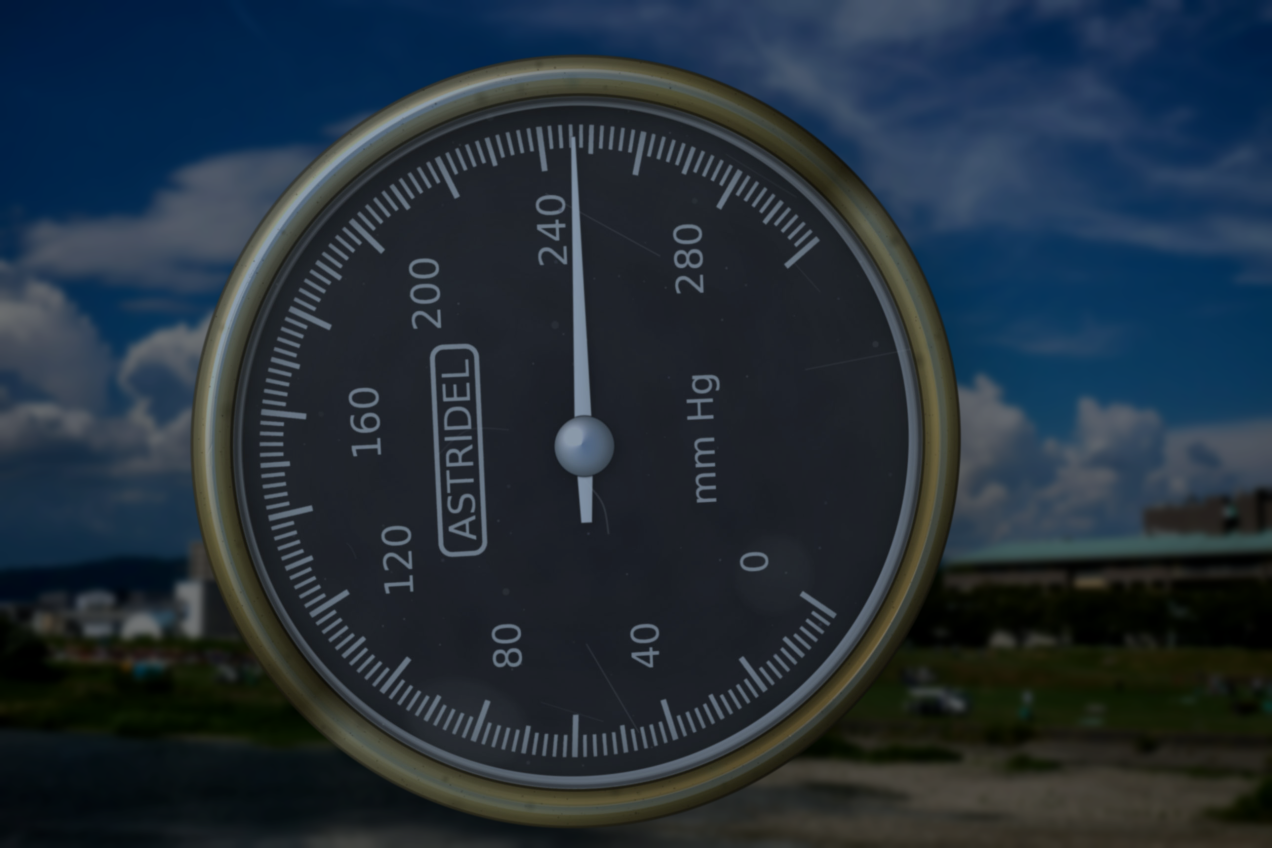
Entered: 246 mmHg
